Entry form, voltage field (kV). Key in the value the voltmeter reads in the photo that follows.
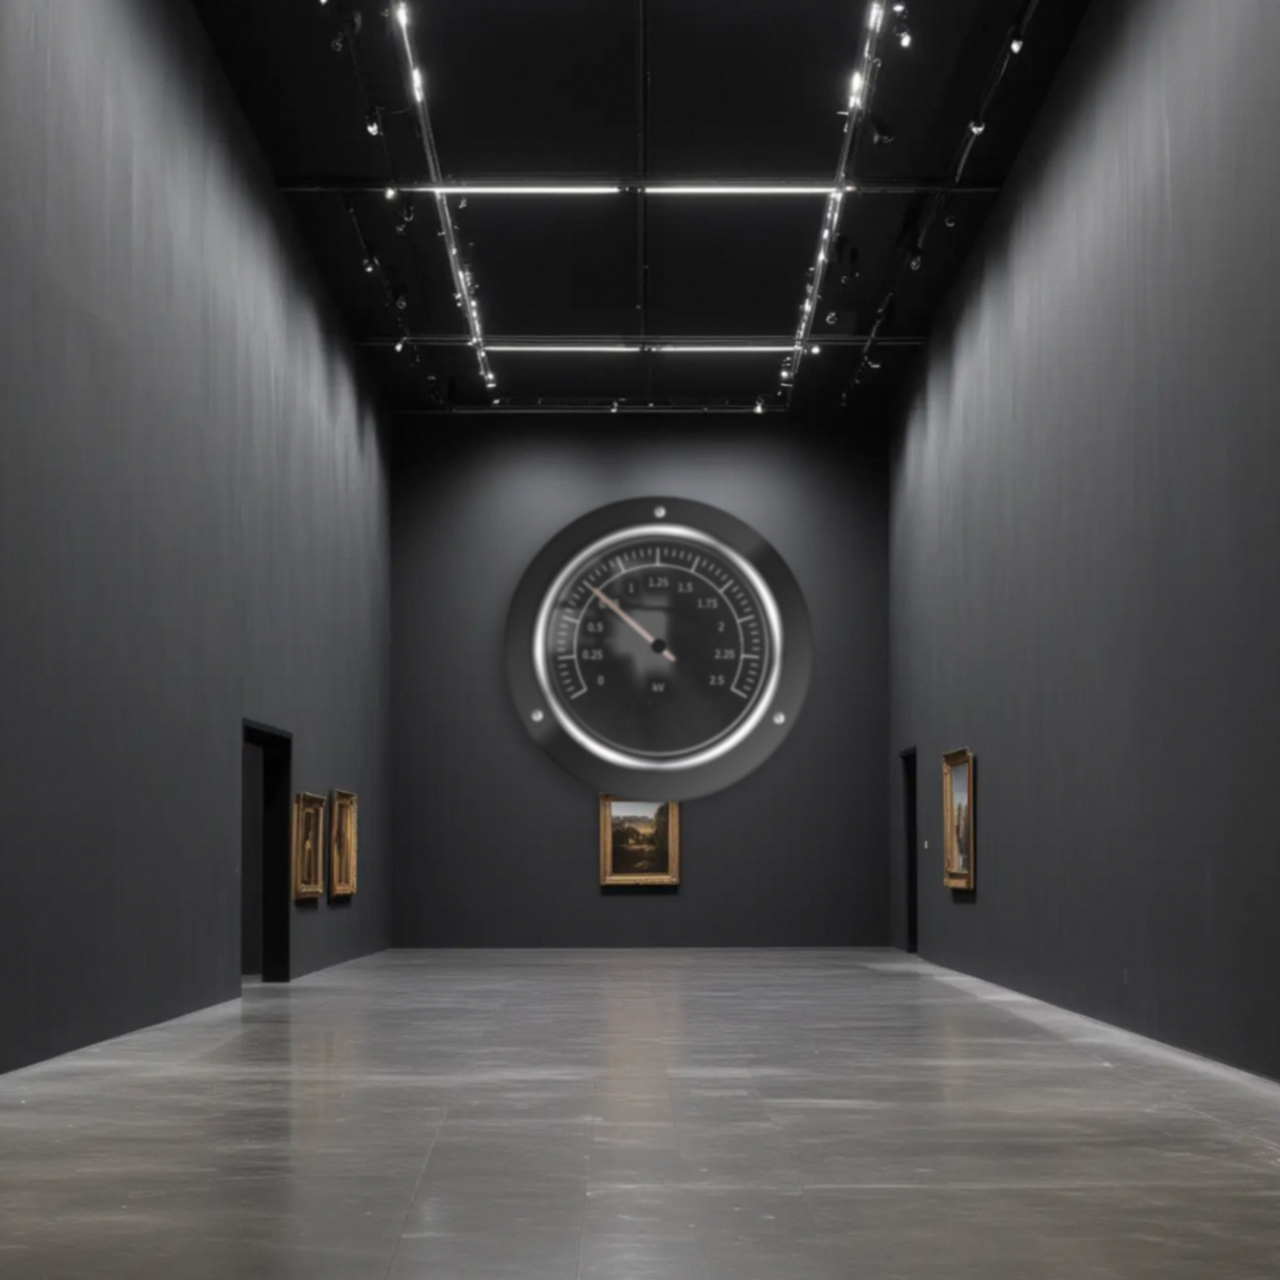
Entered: 0.75 kV
